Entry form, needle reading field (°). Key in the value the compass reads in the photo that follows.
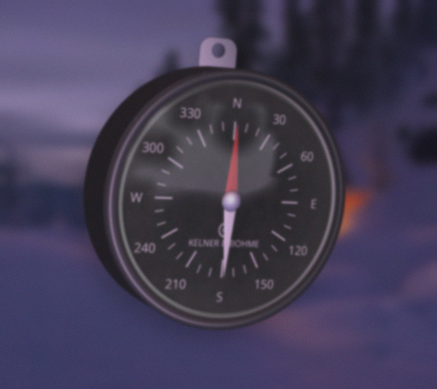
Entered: 0 °
